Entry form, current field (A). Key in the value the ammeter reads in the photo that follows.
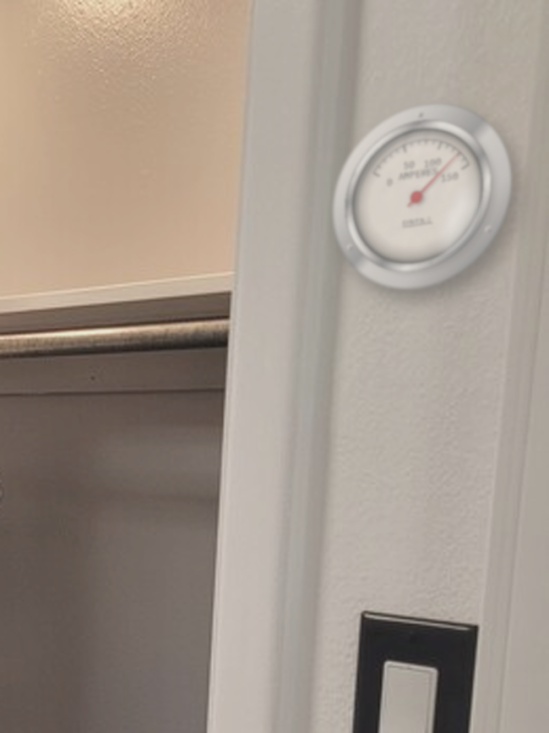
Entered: 130 A
